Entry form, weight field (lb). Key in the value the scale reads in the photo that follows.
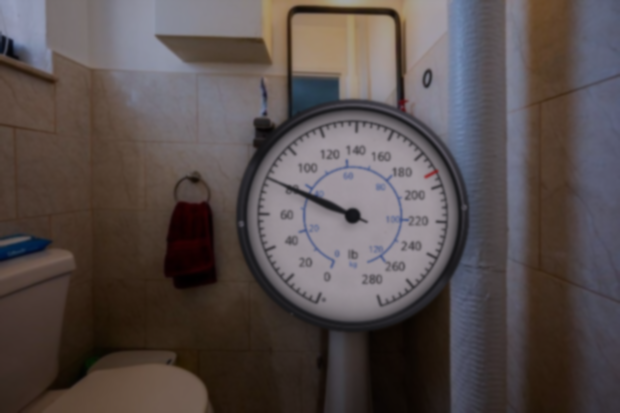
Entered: 80 lb
